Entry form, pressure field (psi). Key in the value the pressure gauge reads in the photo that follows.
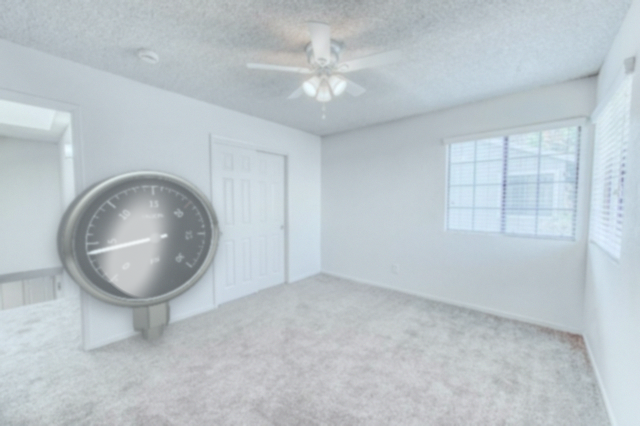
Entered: 4 psi
